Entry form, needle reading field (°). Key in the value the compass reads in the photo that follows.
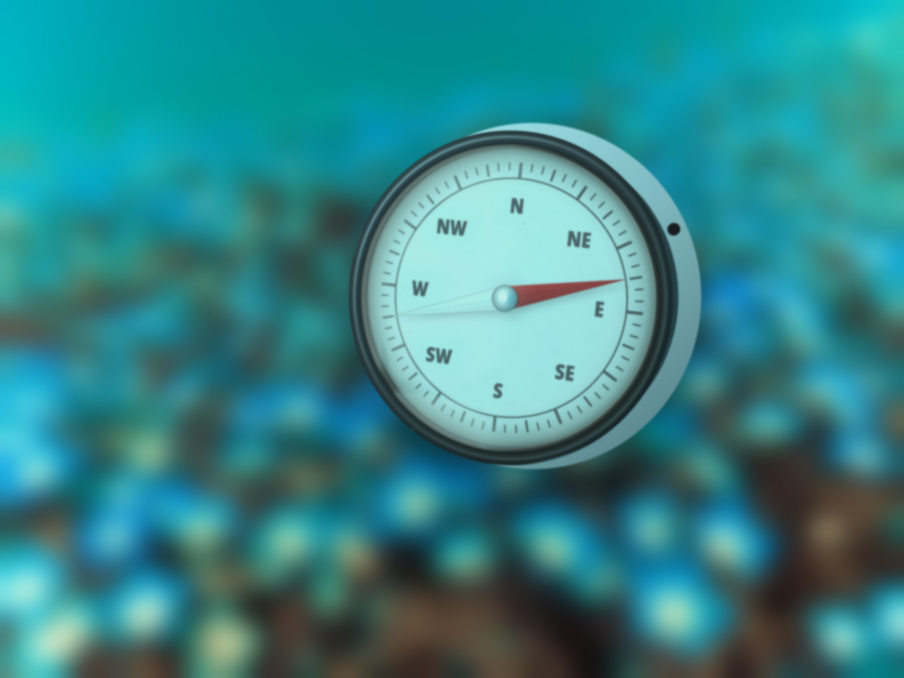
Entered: 75 °
